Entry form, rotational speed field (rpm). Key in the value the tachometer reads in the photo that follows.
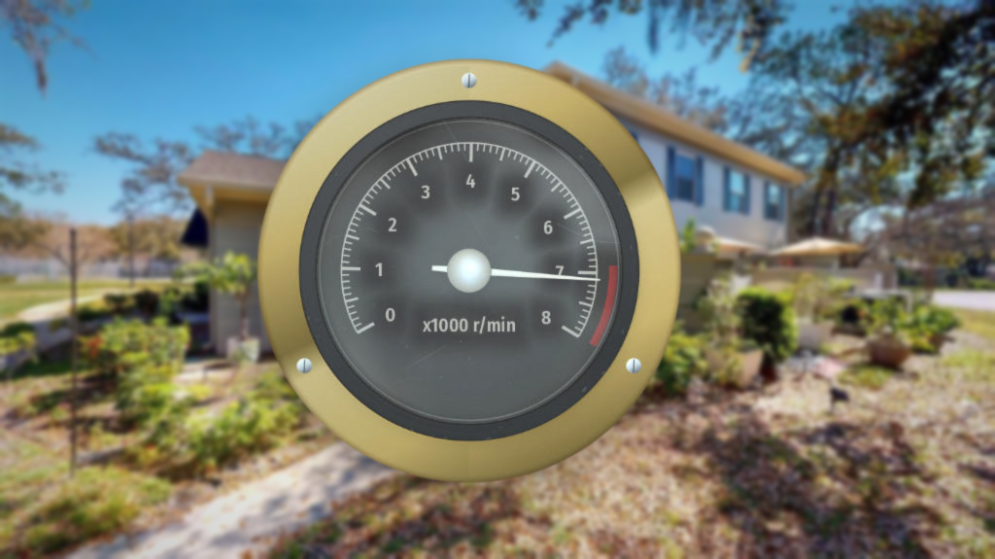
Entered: 7100 rpm
